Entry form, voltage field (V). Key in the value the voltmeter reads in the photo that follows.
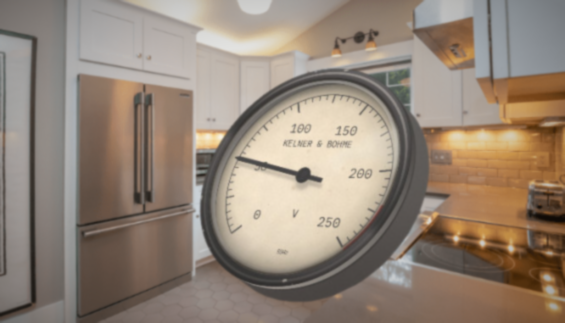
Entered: 50 V
